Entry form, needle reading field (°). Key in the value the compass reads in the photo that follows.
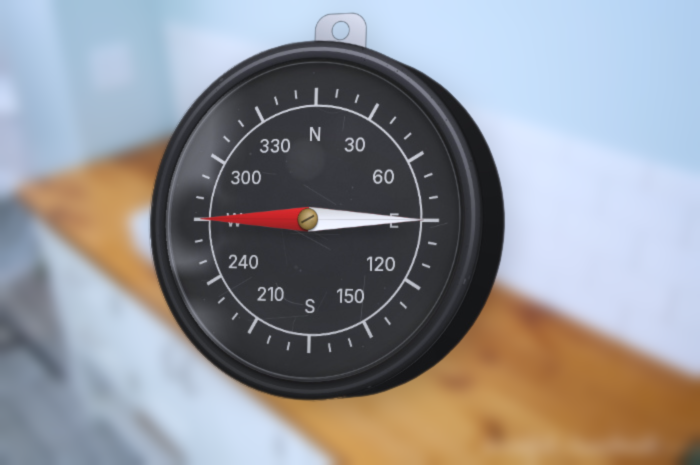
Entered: 270 °
